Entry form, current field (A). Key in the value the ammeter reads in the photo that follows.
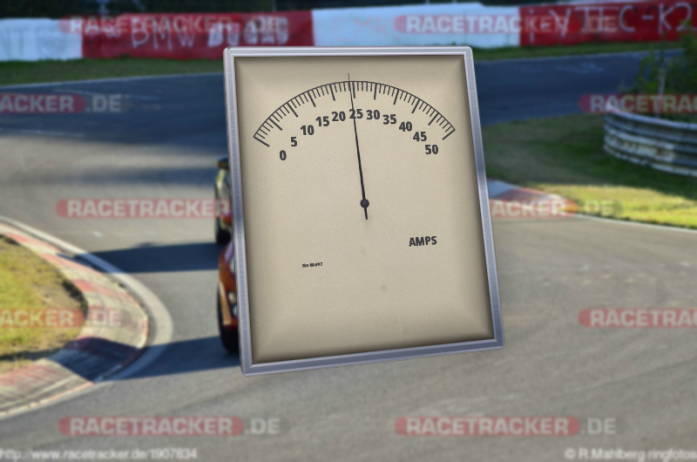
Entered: 24 A
